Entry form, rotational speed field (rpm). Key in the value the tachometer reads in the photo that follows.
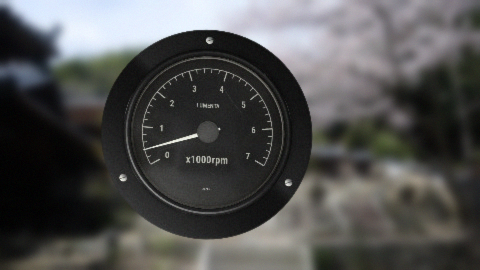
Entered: 400 rpm
